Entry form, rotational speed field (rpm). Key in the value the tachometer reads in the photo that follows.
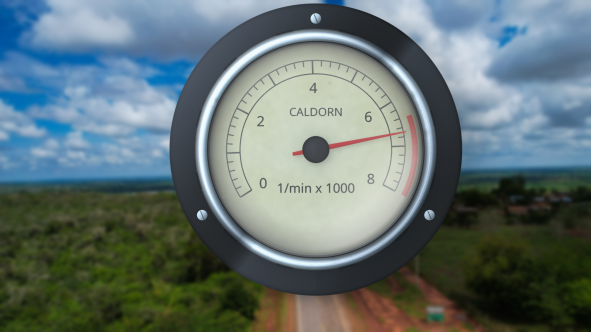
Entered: 6700 rpm
